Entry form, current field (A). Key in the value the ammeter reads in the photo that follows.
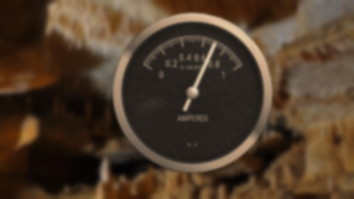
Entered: 0.7 A
